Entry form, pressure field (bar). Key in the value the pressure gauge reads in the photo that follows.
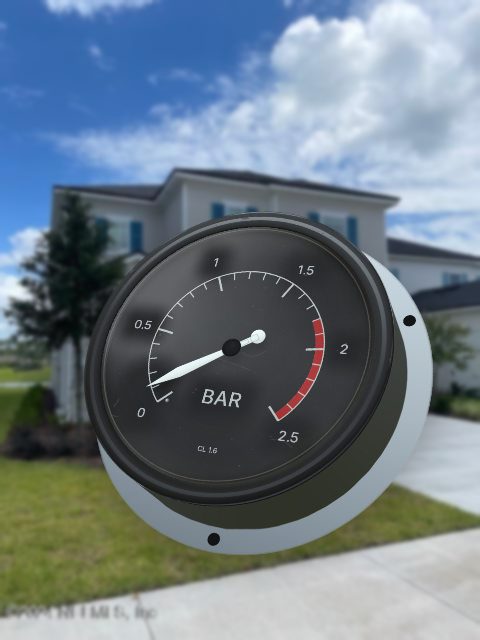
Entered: 0.1 bar
